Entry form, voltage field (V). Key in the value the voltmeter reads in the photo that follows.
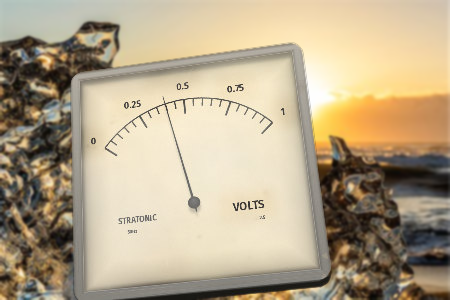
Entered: 0.4 V
